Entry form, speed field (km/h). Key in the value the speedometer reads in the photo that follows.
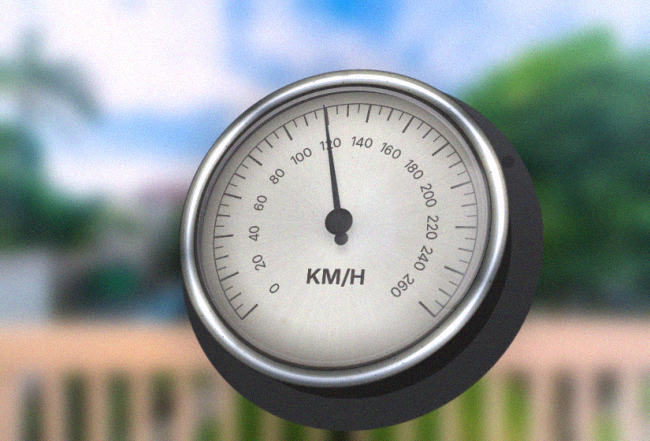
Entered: 120 km/h
